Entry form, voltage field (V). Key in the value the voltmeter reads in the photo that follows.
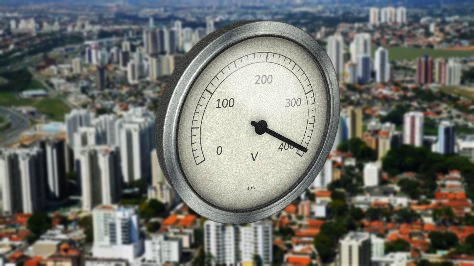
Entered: 390 V
